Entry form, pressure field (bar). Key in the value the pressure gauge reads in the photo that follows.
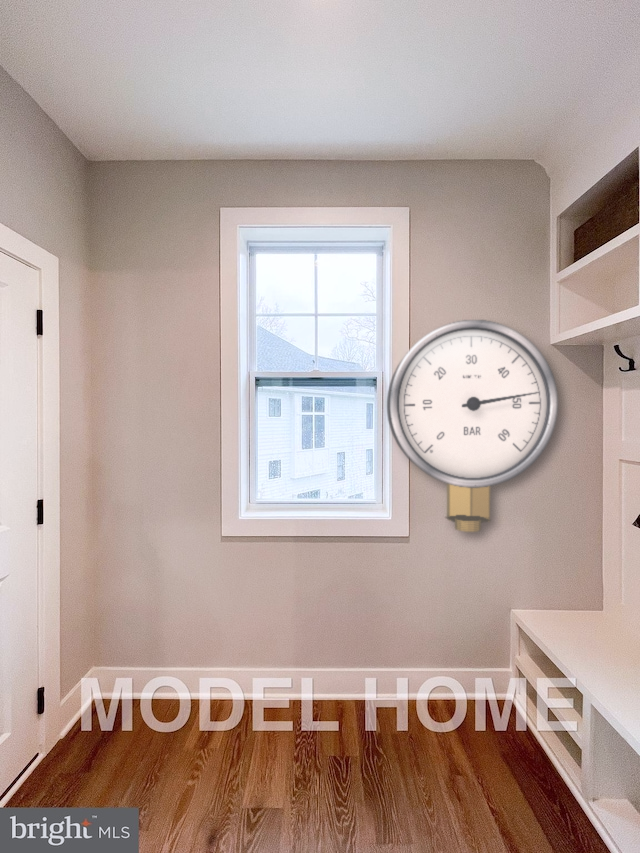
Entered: 48 bar
